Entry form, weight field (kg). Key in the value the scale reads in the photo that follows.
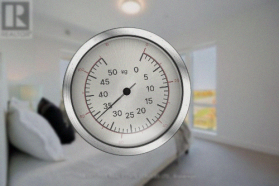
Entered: 34 kg
